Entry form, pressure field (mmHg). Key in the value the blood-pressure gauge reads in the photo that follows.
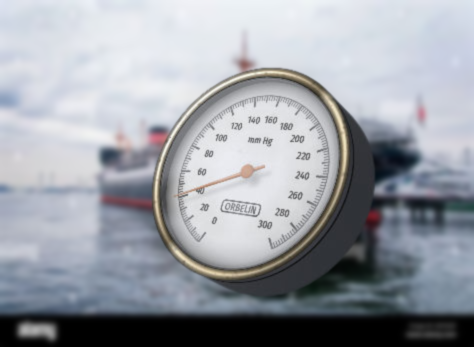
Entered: 40 mmHg
